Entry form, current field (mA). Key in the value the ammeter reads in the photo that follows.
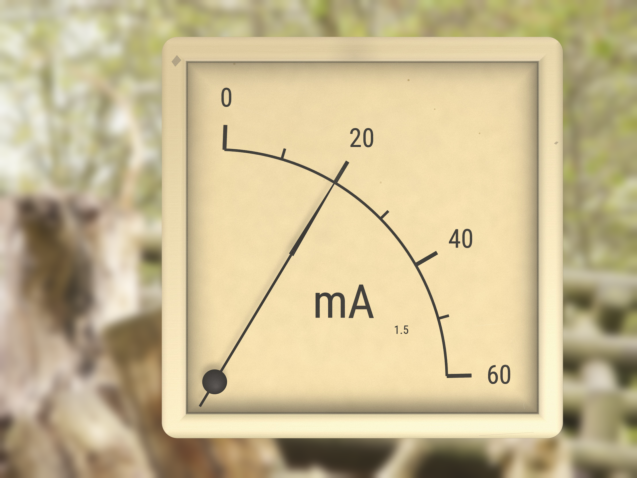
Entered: 20 mA
